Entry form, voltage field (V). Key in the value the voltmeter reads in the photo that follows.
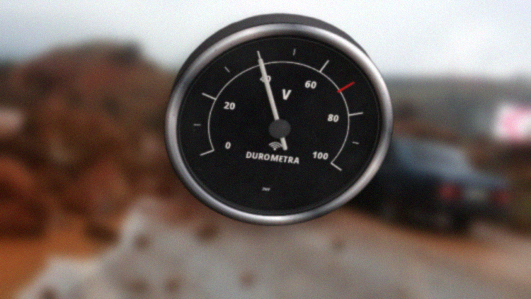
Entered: 40 V
